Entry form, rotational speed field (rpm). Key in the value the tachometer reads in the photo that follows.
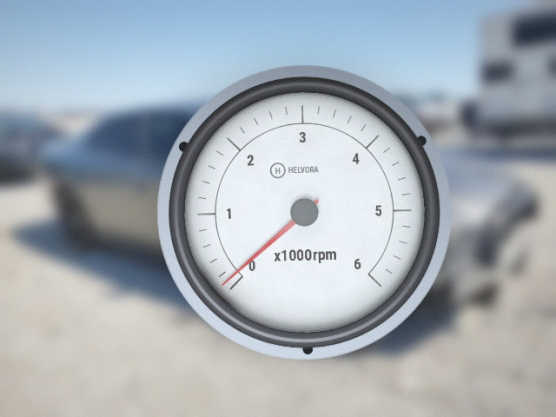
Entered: 100 rpm
